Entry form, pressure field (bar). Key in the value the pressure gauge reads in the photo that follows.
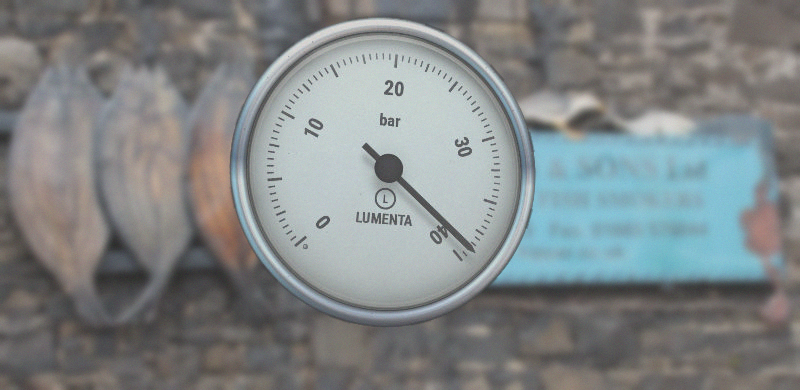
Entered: 39 bar
